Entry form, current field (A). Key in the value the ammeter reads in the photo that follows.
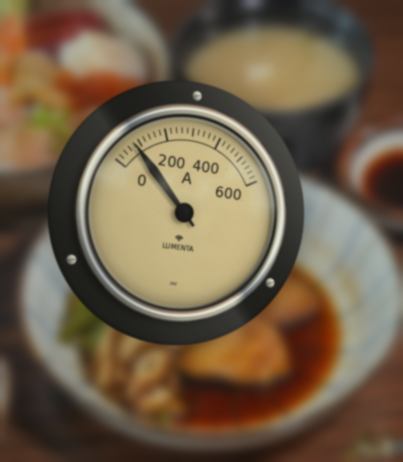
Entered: 80 A
